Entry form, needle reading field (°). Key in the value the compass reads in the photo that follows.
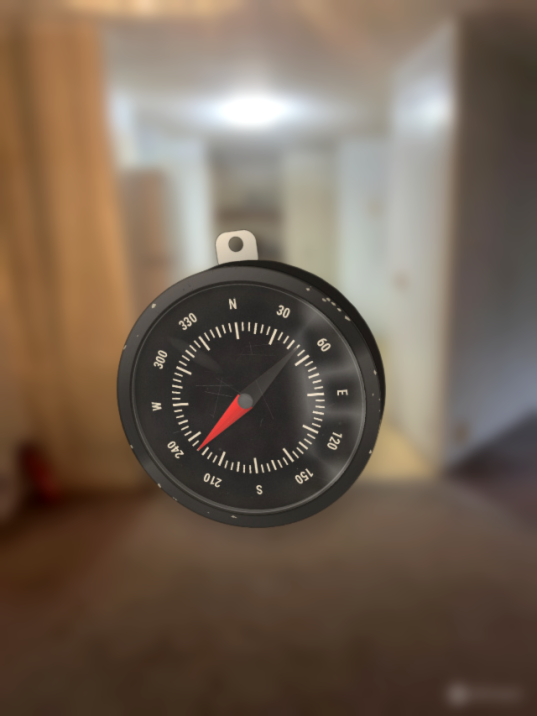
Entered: 230 °
